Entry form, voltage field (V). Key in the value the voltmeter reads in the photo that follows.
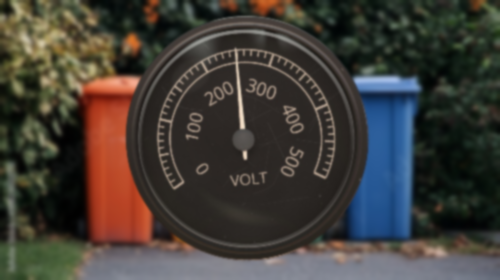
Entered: 250 V
